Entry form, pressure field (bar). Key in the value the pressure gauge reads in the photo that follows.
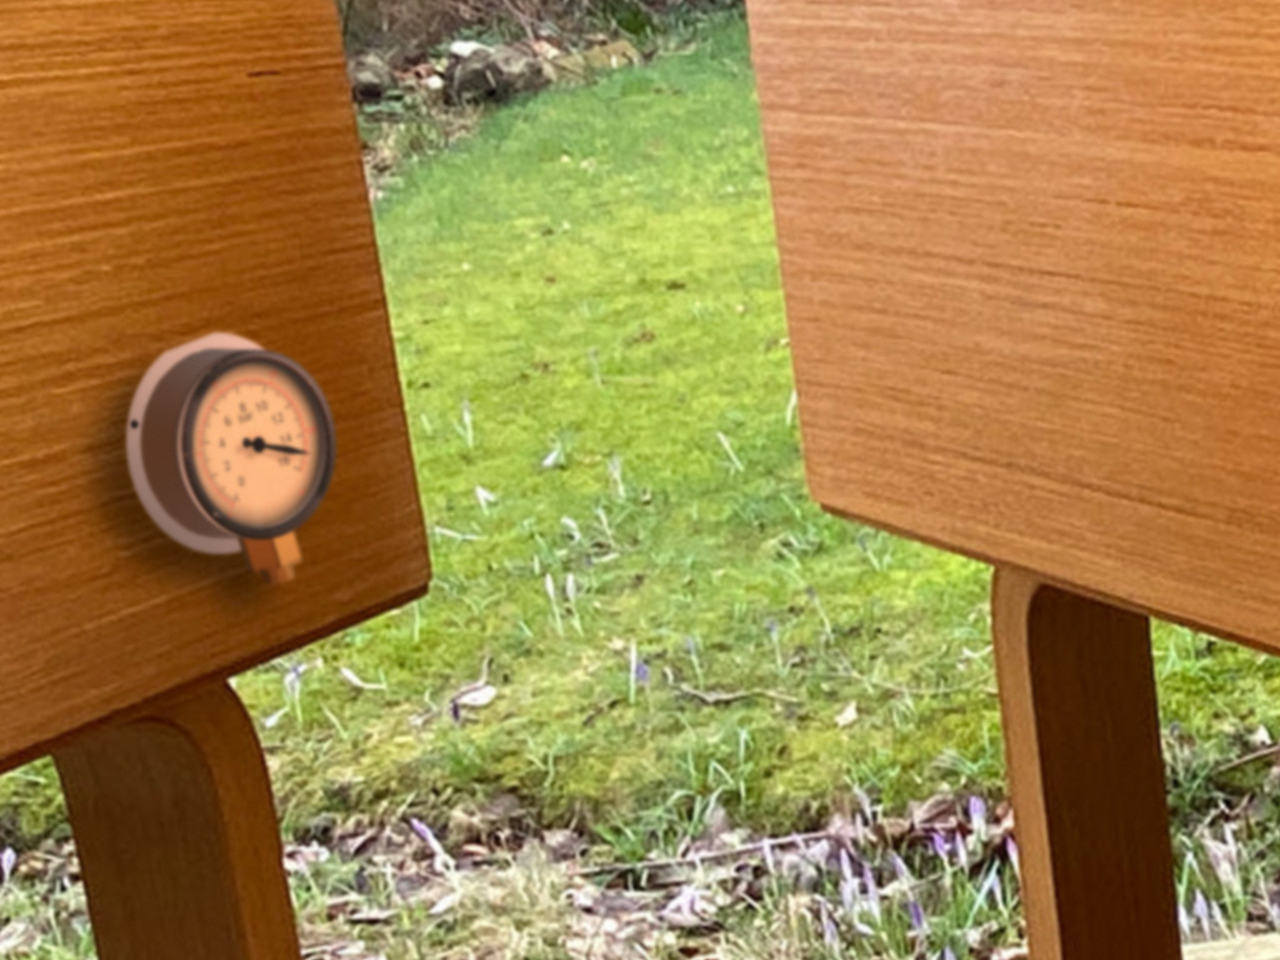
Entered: 15 bar
